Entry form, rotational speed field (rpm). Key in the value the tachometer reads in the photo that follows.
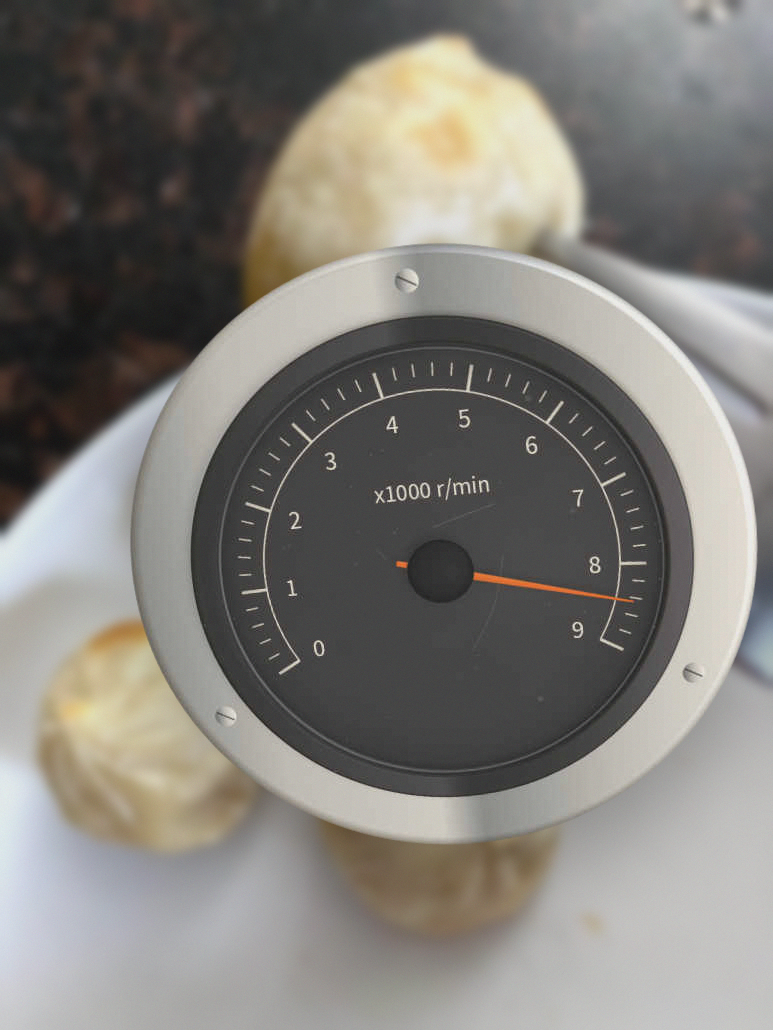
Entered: 8400 rpm
